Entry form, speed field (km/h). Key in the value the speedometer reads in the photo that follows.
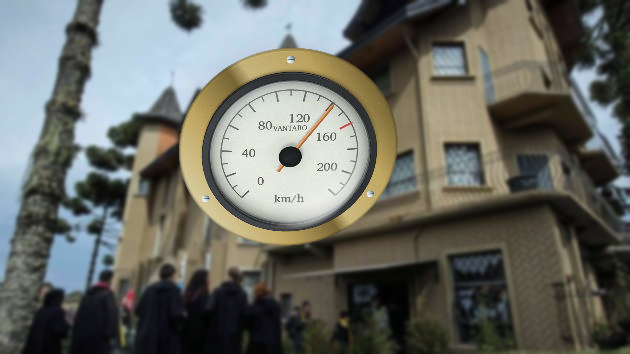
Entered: 140 km/h
